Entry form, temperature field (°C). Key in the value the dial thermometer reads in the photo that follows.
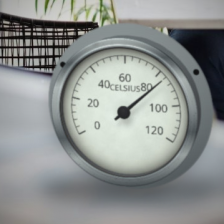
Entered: 84 °C
